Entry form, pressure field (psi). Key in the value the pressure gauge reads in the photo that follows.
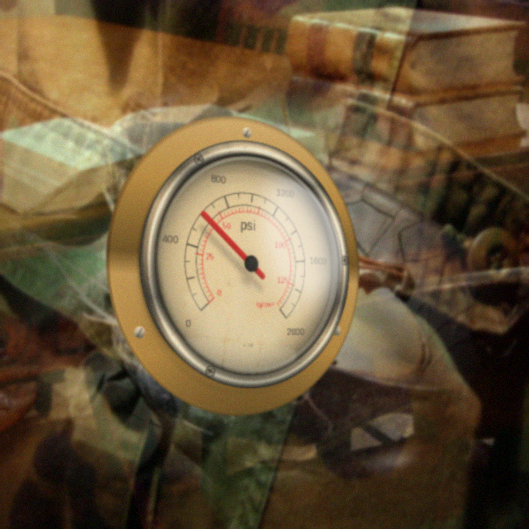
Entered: 600 psi
